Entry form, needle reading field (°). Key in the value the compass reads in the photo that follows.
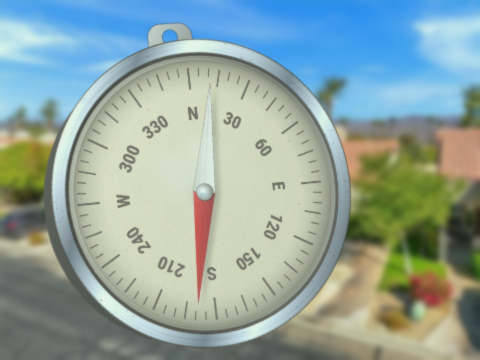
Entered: 190 °
